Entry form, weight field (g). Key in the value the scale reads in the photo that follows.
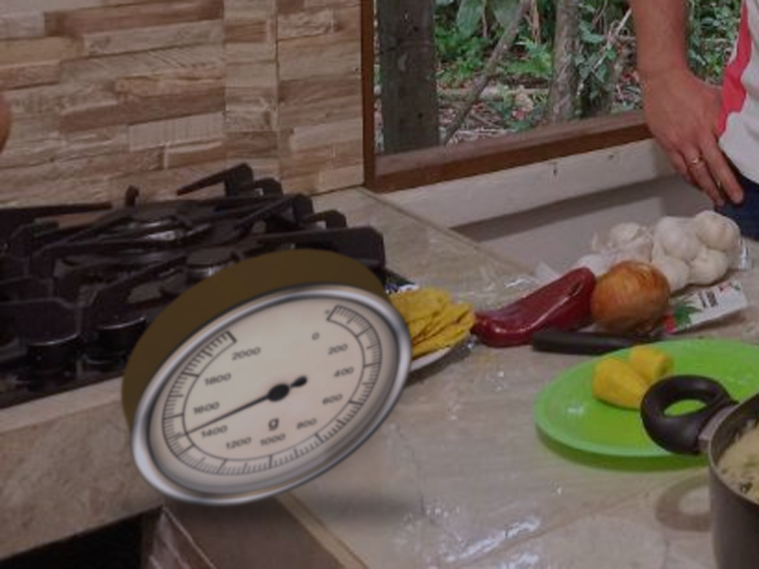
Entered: 1500 g
